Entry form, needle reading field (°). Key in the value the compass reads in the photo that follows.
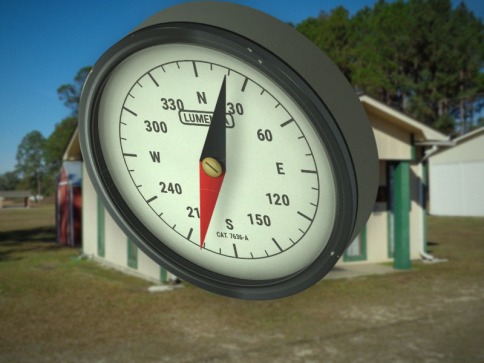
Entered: 200 °
